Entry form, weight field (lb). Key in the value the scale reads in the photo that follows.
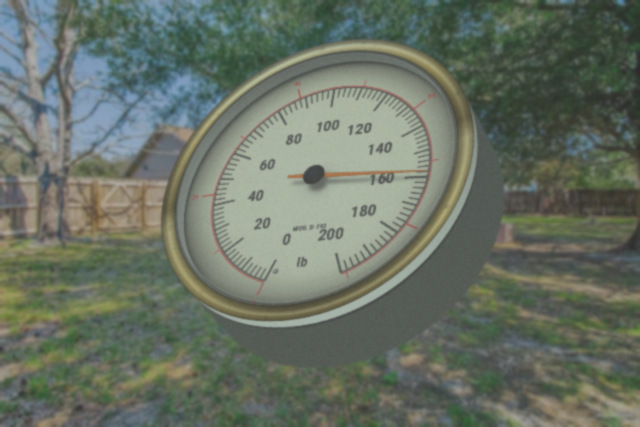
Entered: 160 lb
